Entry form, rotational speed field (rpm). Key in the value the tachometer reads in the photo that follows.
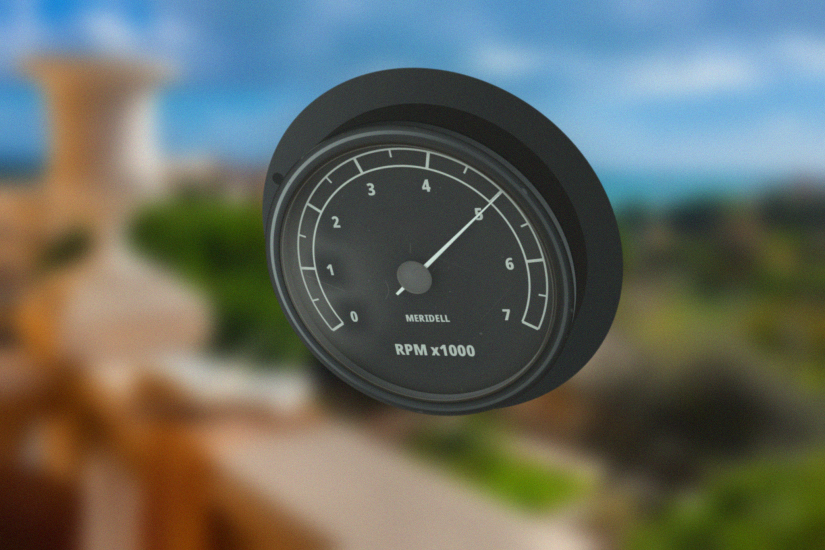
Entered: 5000 rpm
